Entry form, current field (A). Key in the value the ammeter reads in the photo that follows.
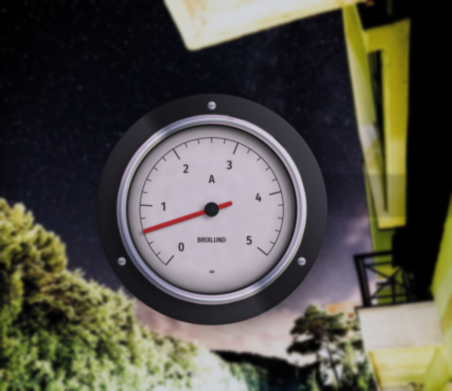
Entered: 0.6 A
